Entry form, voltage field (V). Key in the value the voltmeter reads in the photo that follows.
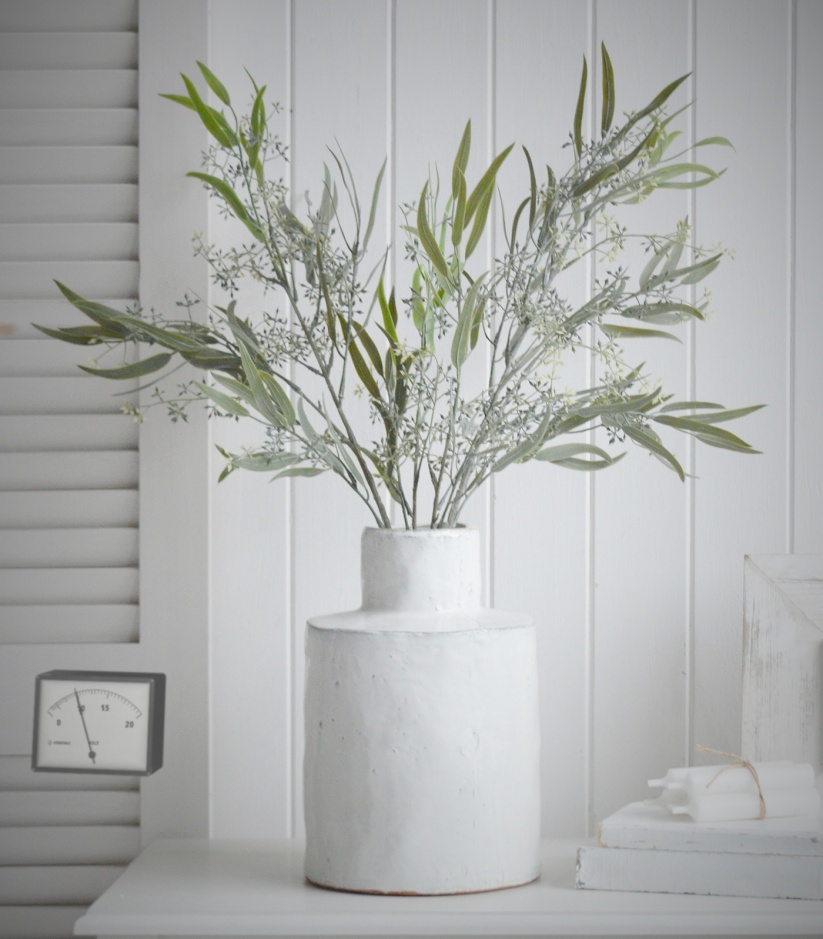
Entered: 10 V
